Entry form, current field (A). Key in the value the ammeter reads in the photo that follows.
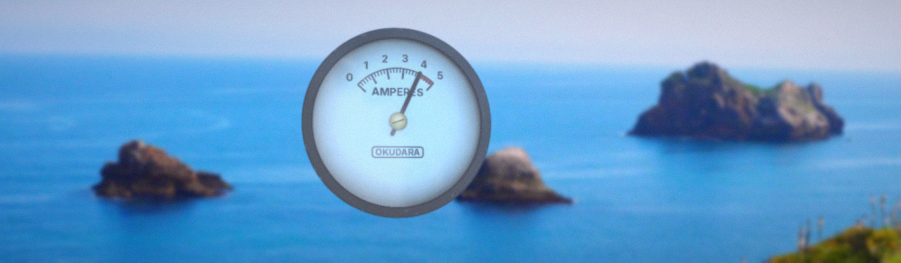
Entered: 4 A
